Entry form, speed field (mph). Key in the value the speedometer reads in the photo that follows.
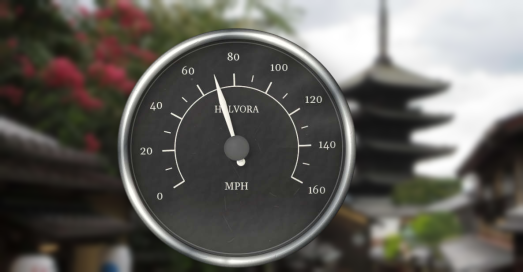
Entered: 70 mph
